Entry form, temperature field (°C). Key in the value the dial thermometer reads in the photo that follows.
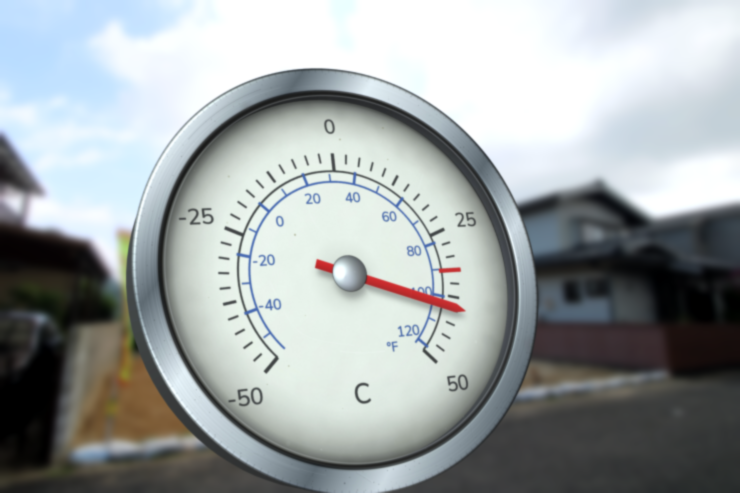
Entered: 40 °C
